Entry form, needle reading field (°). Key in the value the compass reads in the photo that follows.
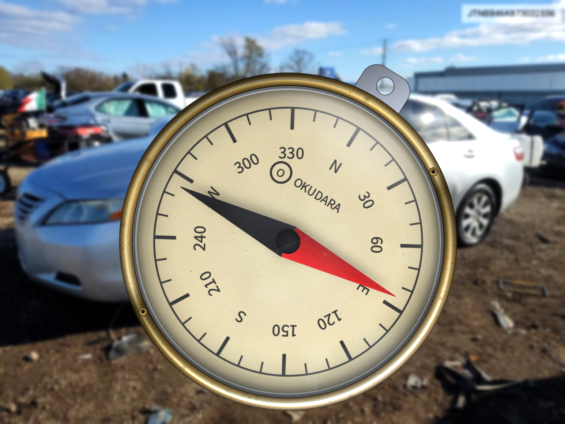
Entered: 85 °
